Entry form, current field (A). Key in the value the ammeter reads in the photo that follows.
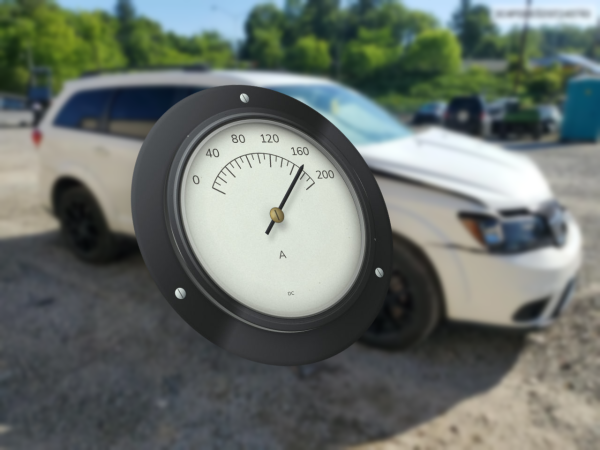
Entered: 170 A
